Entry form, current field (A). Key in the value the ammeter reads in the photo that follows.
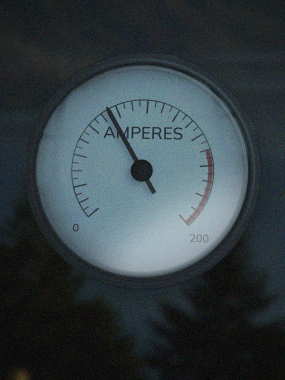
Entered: 75 A
